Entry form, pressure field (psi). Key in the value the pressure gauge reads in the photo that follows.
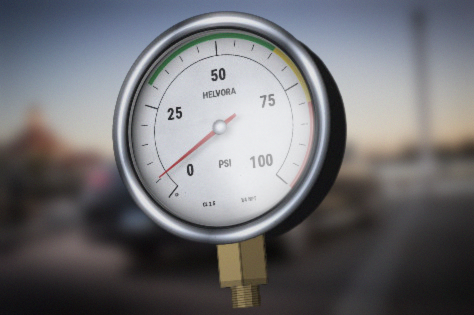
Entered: 5 psi
